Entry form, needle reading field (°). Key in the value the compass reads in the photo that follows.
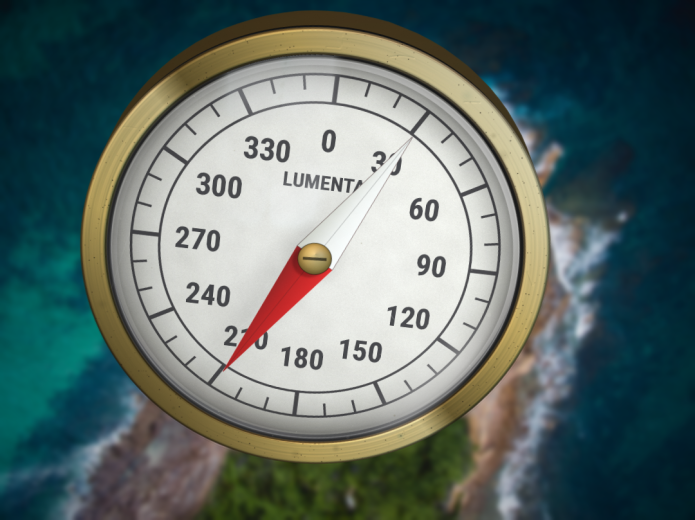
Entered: 210 °
